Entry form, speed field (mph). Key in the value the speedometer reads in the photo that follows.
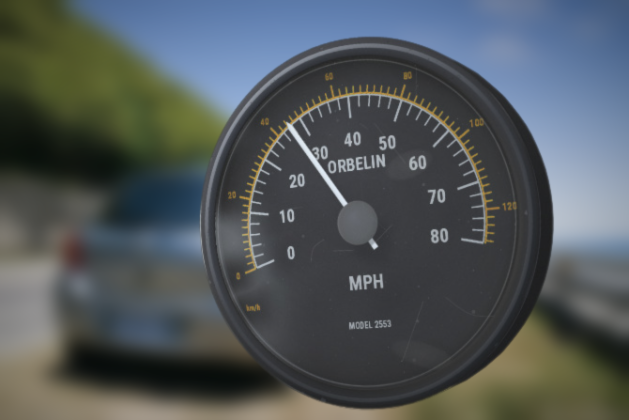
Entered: 28 mph
